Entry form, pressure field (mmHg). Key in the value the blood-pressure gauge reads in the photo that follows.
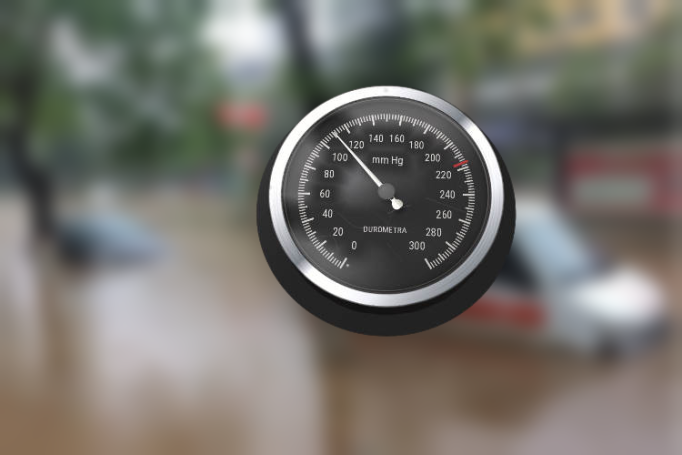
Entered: 110 mmHg
